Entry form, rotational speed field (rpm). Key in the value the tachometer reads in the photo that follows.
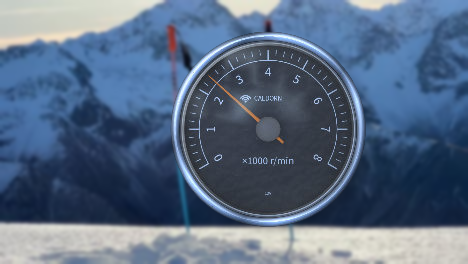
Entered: 2400 rpm
